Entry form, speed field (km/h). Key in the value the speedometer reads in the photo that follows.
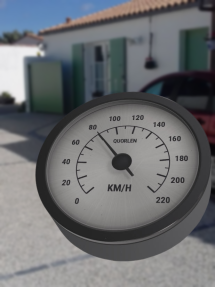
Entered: 80 km/h
